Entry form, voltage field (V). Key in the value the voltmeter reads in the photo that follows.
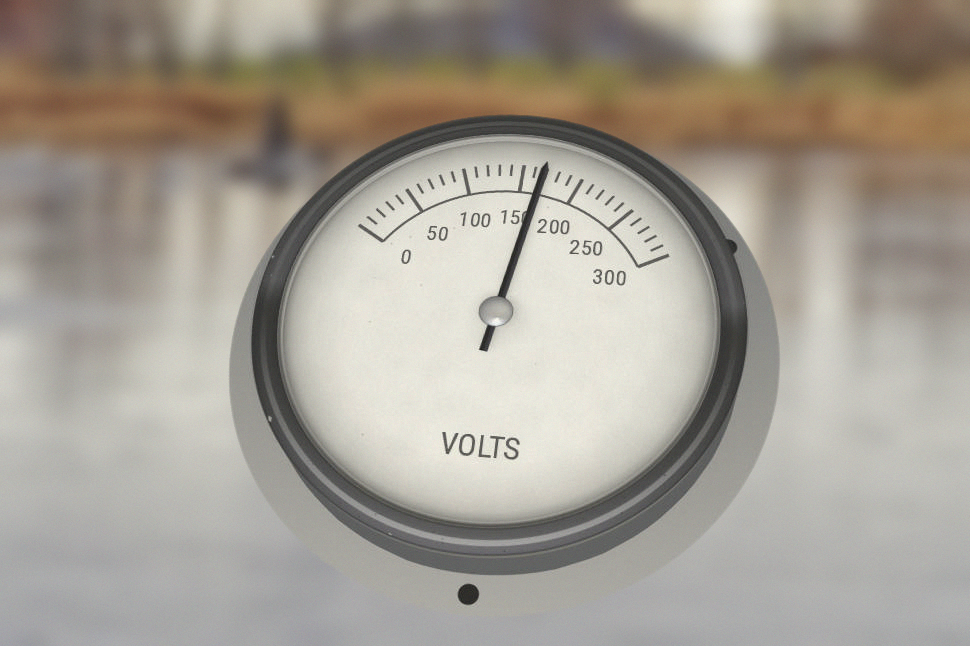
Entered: 170 V
